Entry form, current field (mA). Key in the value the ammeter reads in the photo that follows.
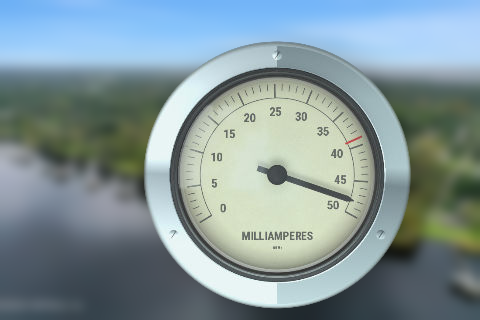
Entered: 48 mA
